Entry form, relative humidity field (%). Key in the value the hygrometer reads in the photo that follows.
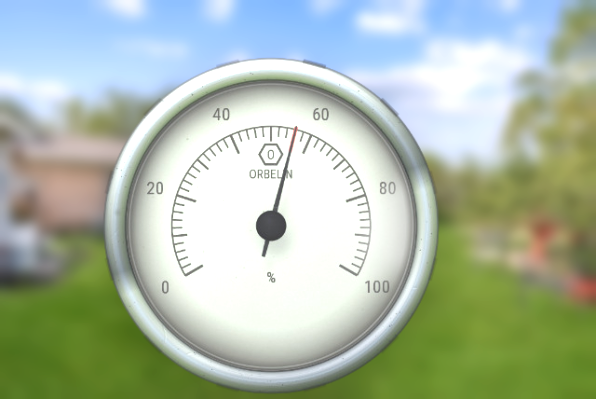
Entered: 56 %
